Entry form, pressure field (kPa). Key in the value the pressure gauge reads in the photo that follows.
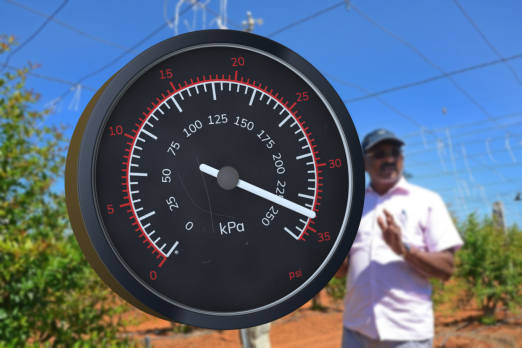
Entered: 235 kPa
